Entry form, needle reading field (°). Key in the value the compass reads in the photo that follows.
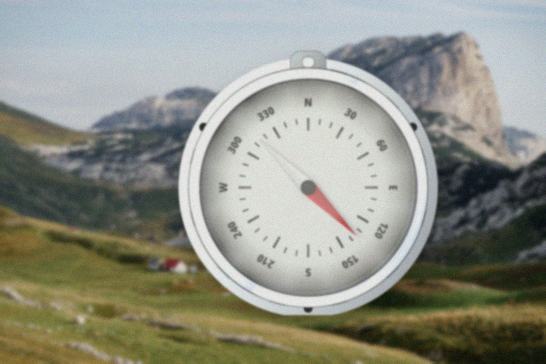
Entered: 135 °
